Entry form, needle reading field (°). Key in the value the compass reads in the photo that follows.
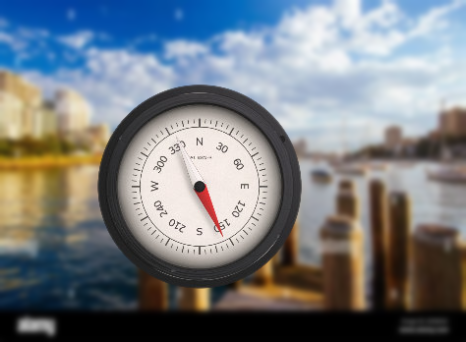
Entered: 155 °
